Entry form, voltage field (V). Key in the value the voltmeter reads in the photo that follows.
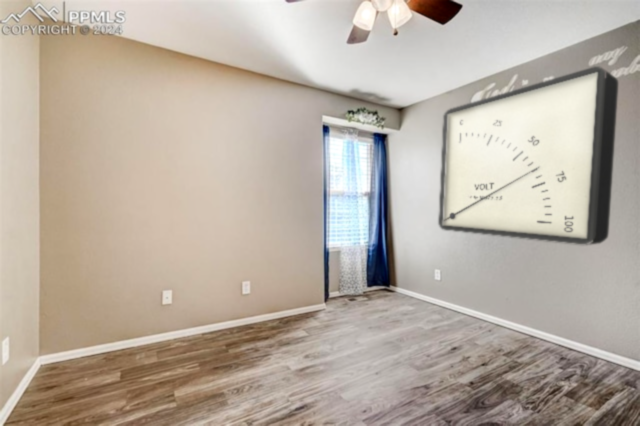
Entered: 65 V
